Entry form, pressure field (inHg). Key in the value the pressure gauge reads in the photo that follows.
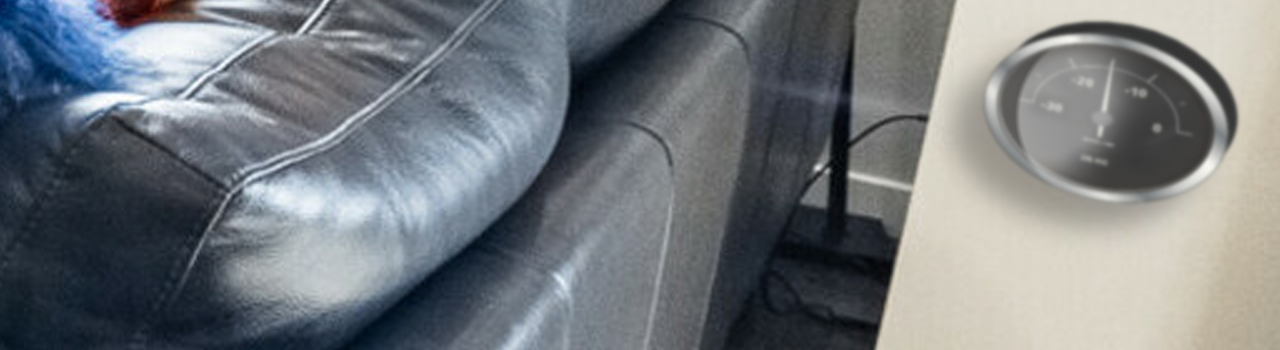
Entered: -15 inHg
